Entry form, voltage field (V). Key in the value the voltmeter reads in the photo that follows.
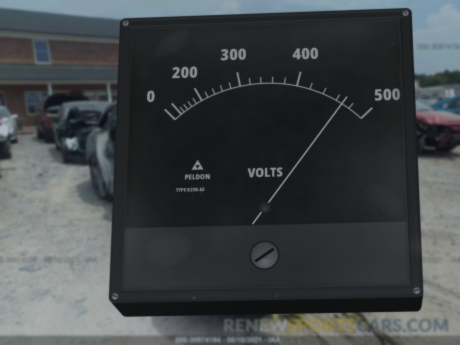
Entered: 470 V
